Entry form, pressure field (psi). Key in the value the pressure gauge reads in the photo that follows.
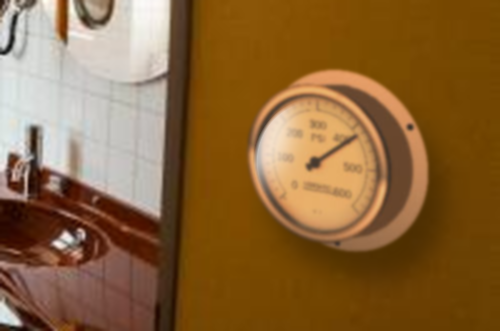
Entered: 420 psi
